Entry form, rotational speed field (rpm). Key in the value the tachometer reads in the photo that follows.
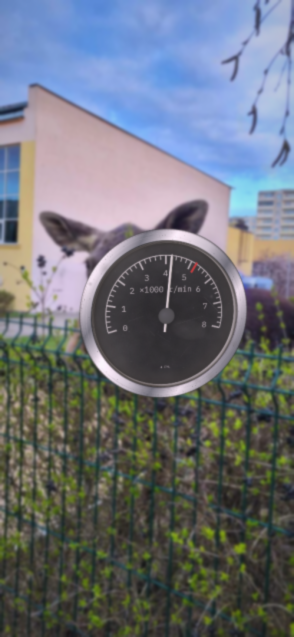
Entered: 4200 rpm
